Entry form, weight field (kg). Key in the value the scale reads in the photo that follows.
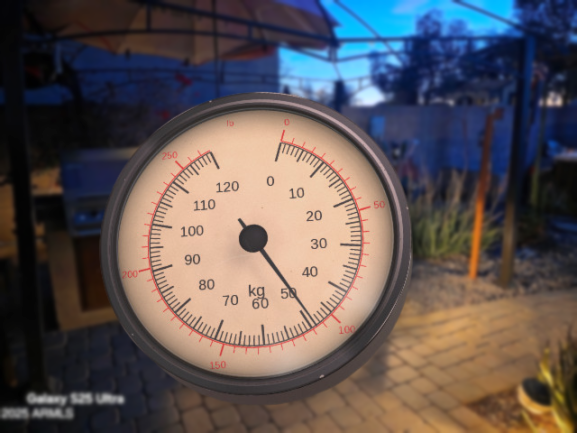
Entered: 49 kg
